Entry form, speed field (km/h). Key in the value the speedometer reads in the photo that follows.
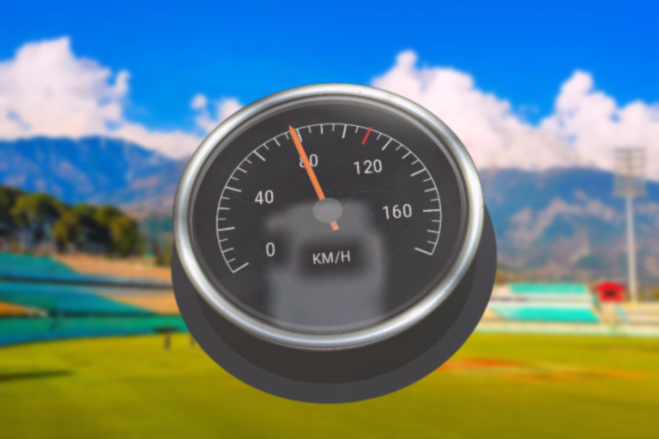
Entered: 77.5 km/h
